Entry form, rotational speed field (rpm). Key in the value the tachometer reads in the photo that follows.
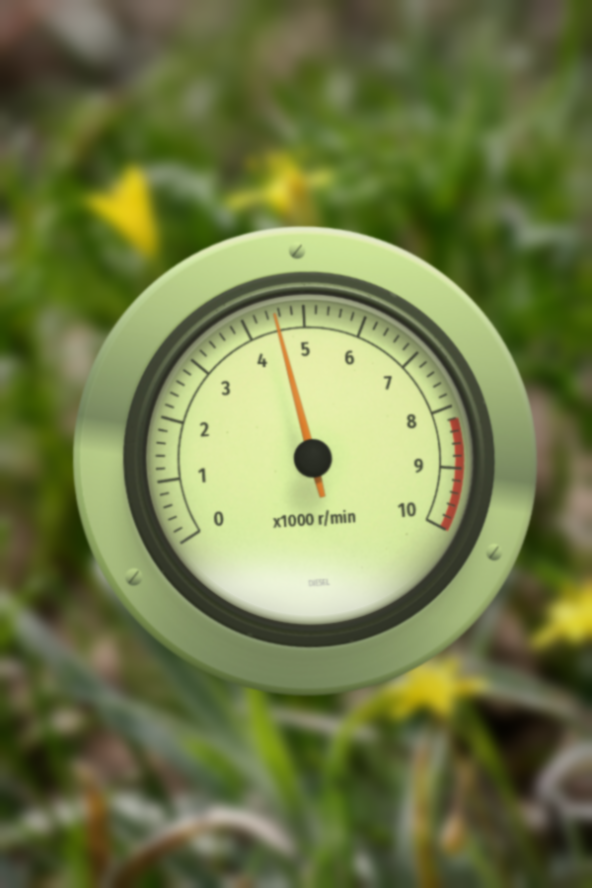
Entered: 4500 rpm
